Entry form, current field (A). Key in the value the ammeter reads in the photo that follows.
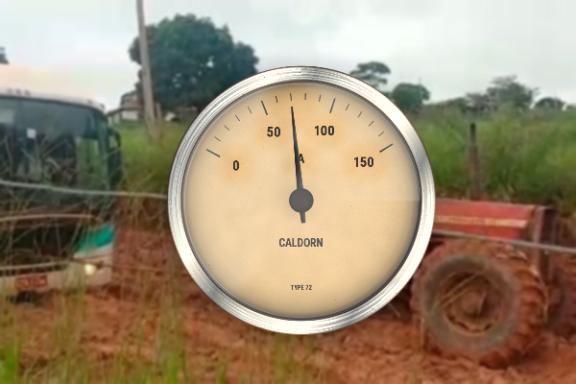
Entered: 70 A
